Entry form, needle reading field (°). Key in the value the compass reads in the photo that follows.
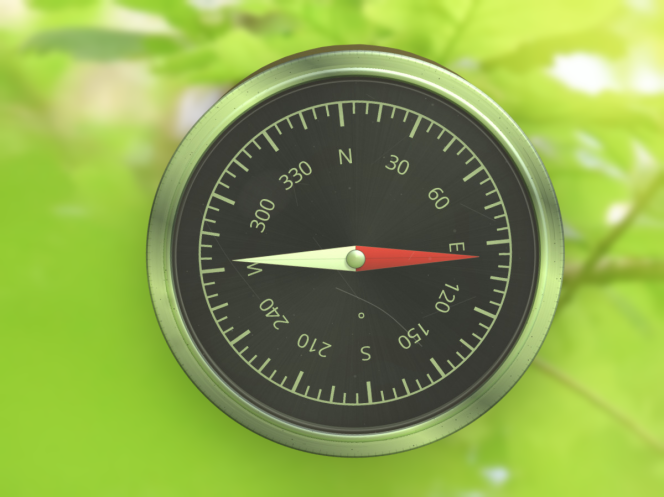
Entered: 95 °
